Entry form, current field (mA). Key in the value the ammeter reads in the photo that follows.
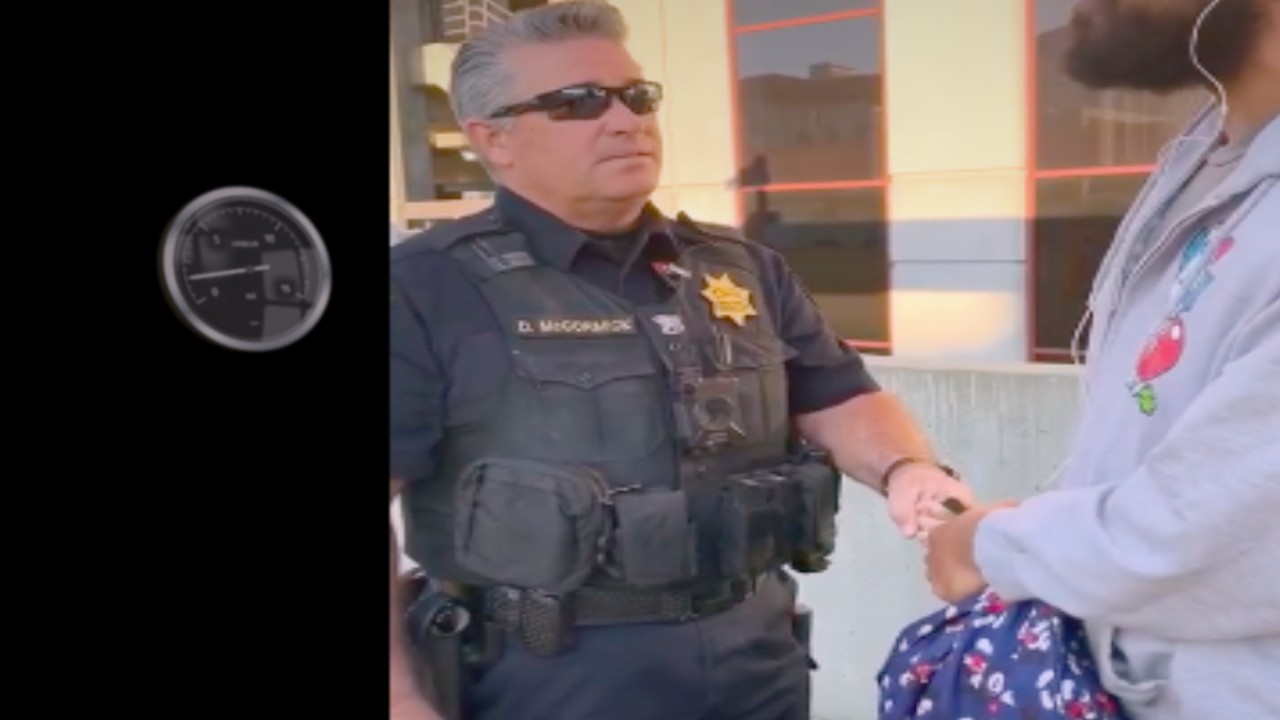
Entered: 1.5 mA
